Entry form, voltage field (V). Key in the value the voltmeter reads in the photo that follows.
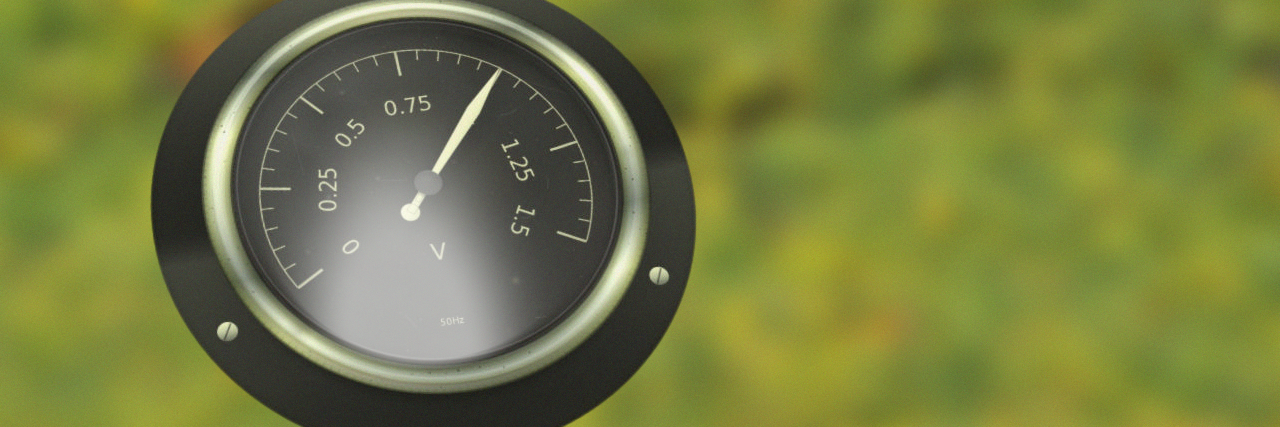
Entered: 1 V
